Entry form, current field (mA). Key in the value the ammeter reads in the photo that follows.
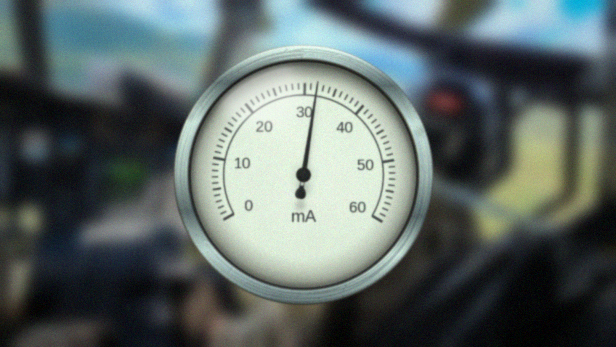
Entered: 32 mA
